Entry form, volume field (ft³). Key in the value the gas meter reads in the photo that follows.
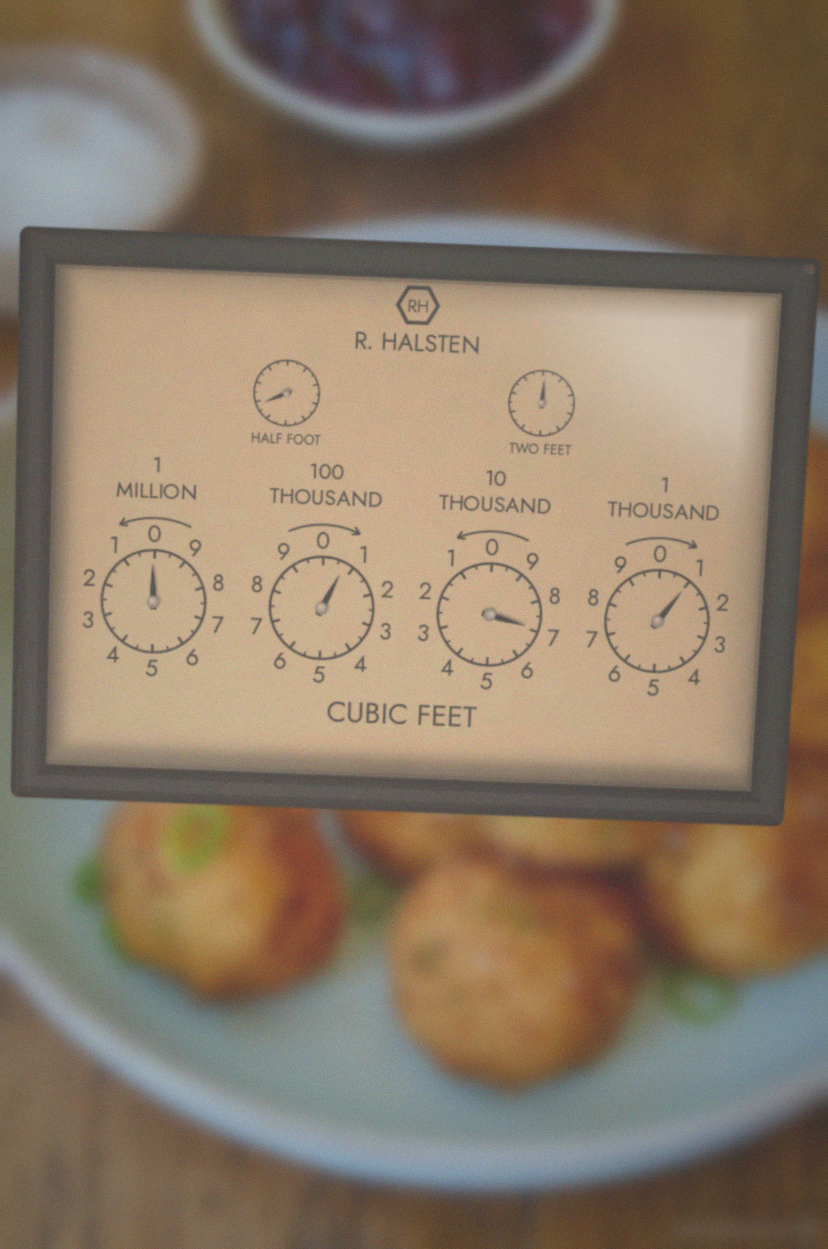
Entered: 7100 ft³
